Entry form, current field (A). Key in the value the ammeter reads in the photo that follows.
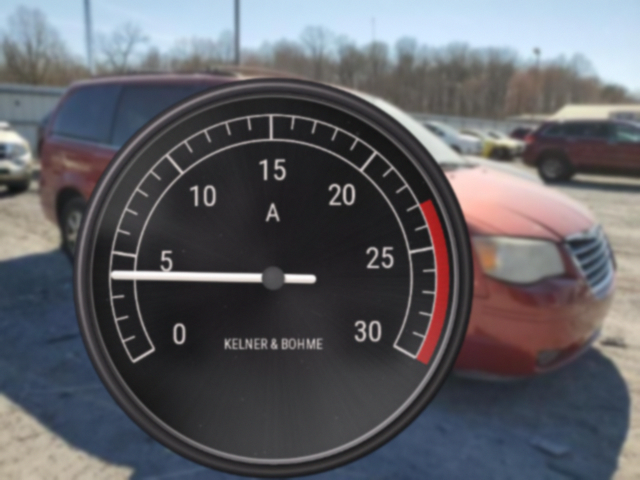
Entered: 4 A
